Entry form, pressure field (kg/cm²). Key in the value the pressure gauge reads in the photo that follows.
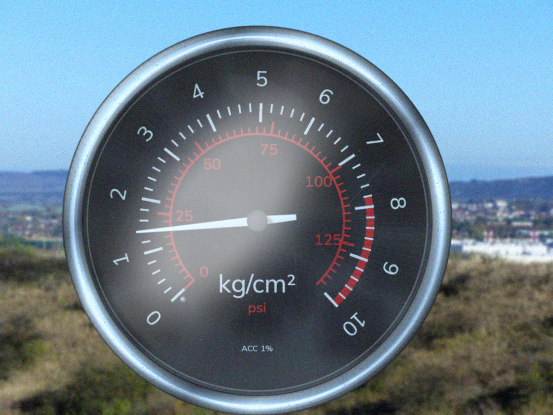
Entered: 1.4 kg/cm²
